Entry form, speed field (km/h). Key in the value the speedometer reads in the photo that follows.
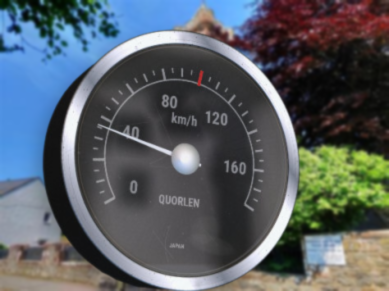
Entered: 35 km/h
